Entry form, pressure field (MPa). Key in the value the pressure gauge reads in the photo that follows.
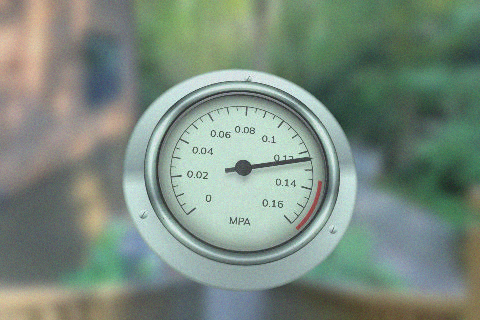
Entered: 0.125 MPa
